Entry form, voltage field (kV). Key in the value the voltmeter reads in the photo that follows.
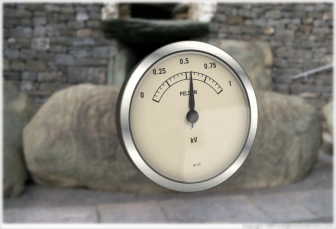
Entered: 0.55 kV
